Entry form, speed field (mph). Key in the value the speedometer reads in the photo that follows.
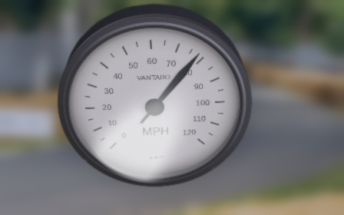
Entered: 77.5 mph
